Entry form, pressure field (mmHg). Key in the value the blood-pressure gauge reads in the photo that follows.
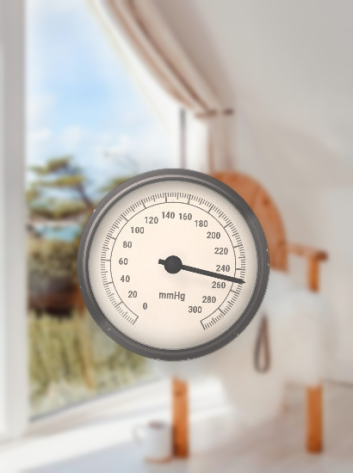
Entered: 250 mmHg
